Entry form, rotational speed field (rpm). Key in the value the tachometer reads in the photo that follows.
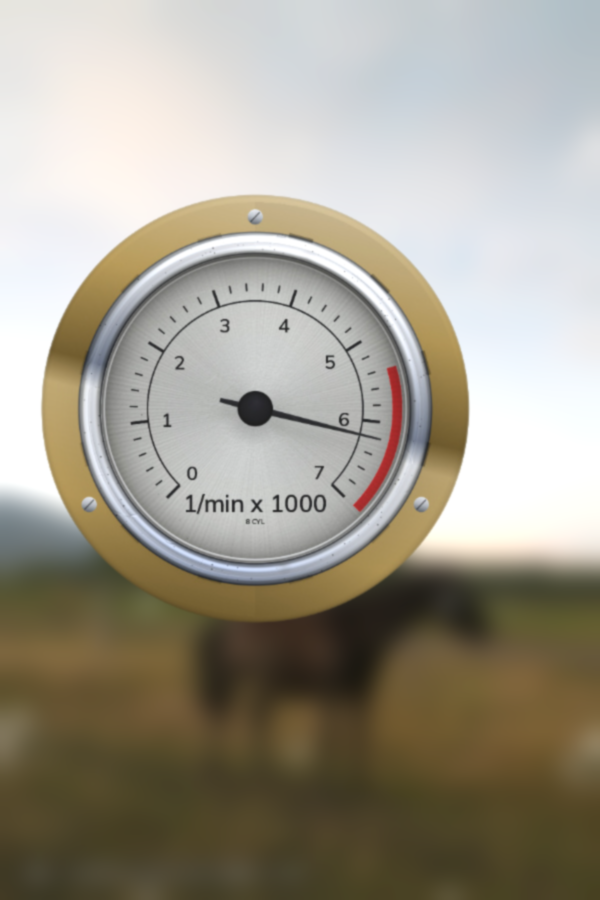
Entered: 6200 rpm
